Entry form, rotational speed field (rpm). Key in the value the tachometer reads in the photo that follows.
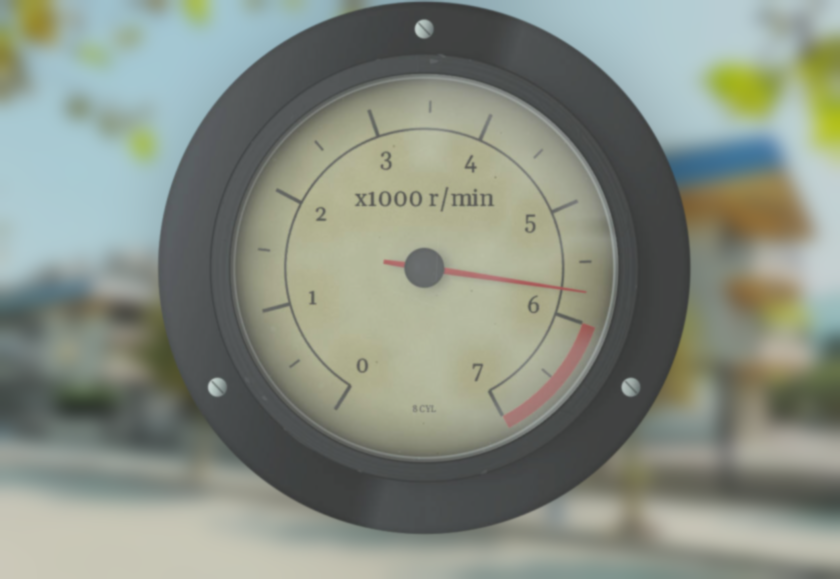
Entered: 5750 rpm
